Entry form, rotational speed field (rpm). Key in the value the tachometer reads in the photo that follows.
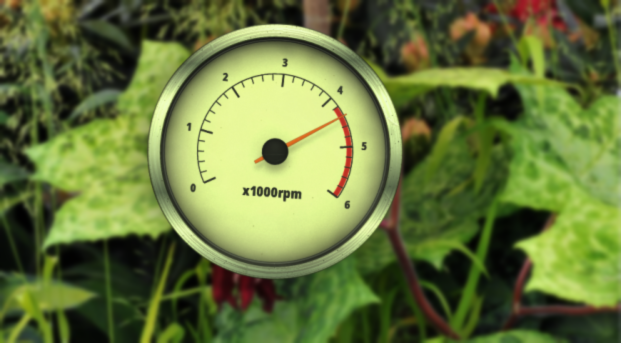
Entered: 4400 rpm
